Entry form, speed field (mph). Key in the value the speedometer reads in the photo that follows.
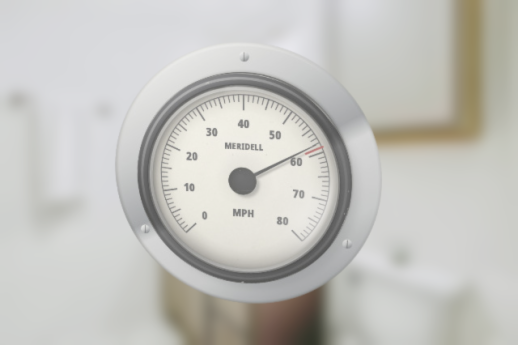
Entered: 58 mph
